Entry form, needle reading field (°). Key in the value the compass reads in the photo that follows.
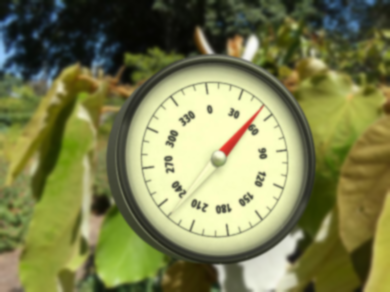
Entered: 50 °
